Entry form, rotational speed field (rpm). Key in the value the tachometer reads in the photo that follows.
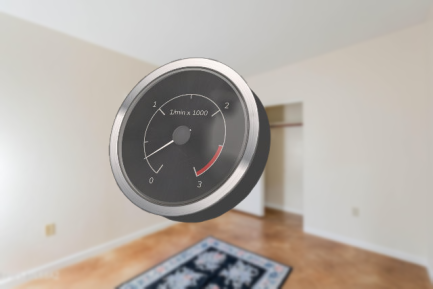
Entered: 250 rpm
